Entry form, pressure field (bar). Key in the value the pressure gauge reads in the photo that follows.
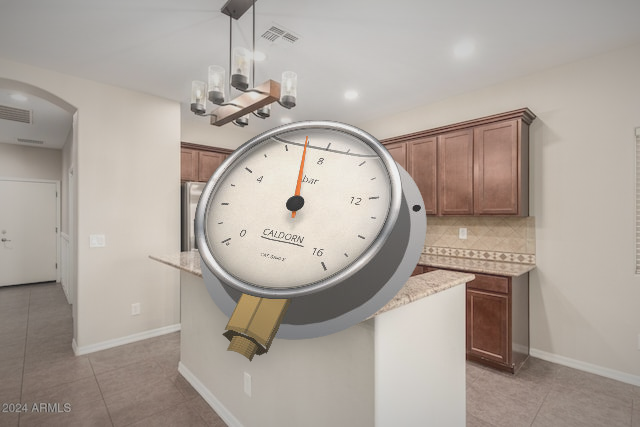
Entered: 7 bar
